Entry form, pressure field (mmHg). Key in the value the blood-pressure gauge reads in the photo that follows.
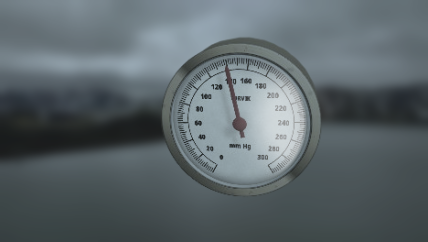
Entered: 140 mmHg
